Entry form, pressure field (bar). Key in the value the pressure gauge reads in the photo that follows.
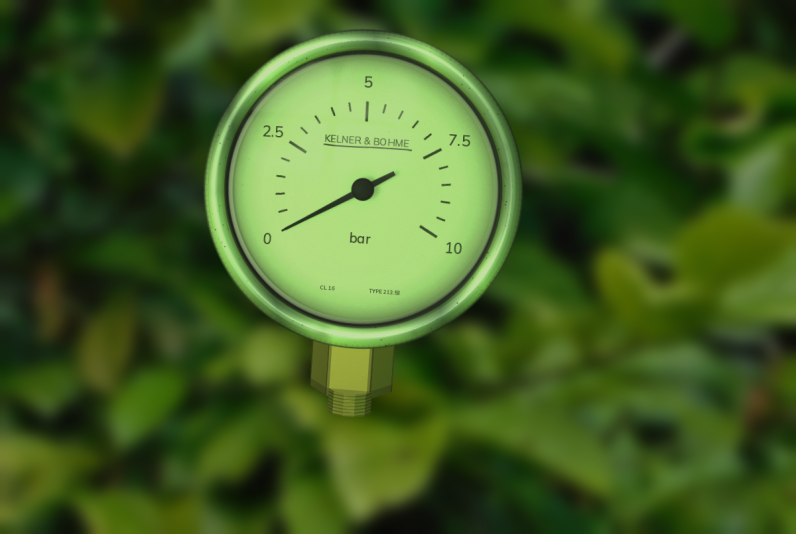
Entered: 0 bar
